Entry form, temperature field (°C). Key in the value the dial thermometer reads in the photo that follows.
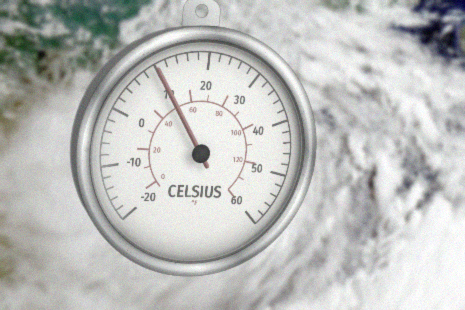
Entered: 10 °C
